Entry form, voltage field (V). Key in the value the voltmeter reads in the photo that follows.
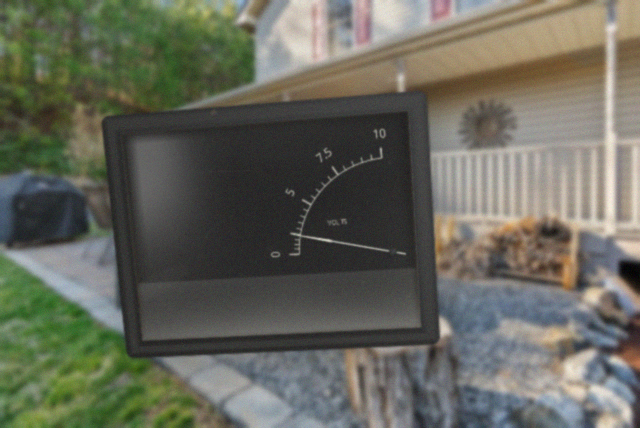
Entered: 2.5 V
